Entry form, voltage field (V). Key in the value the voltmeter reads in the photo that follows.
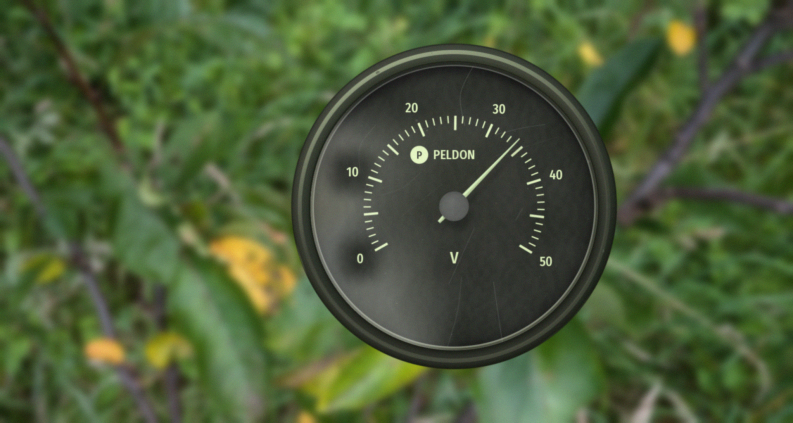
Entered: 34 V
